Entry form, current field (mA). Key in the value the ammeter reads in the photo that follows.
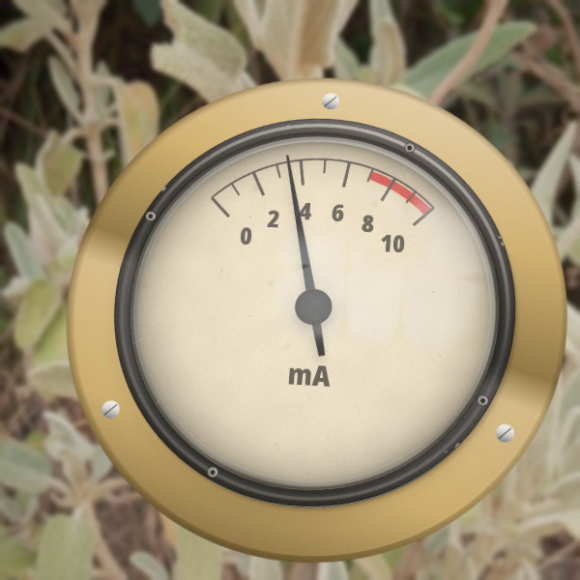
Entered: 3.5 mA
